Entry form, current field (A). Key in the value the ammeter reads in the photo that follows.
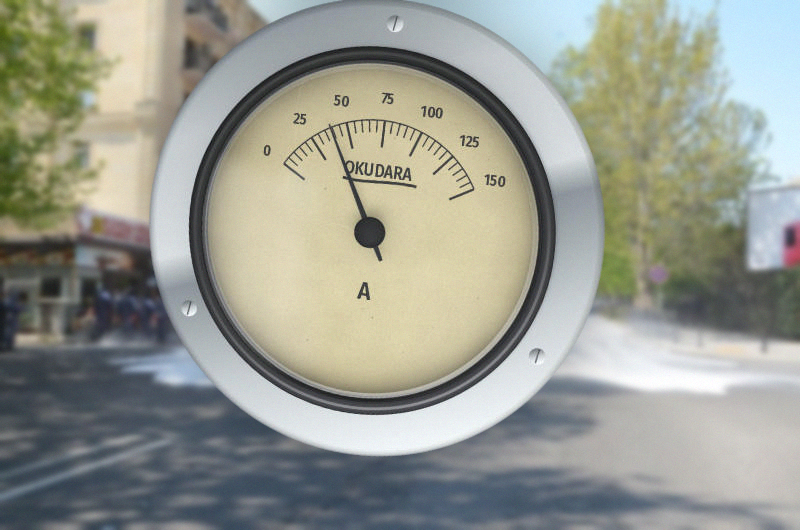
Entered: 40 A
